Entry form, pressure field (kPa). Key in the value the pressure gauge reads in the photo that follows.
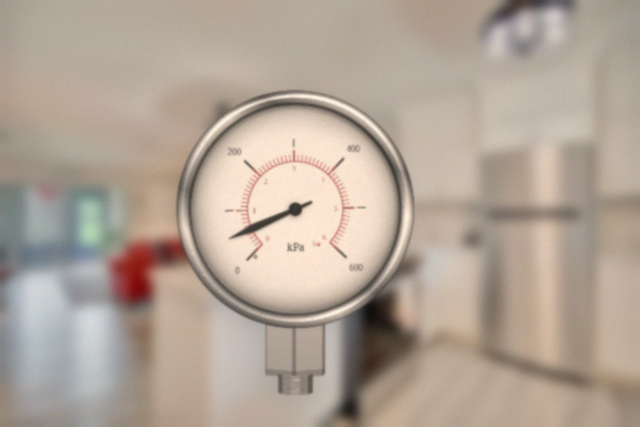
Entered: 50 kPa
